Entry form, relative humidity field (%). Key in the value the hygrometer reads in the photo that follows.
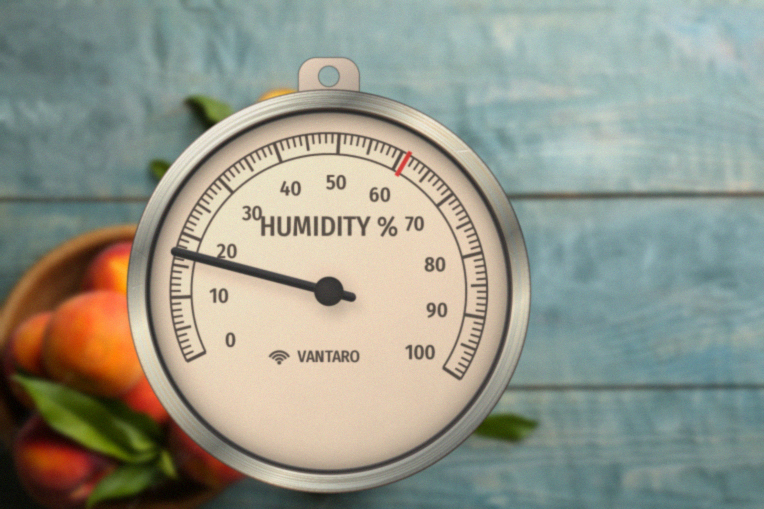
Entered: 17 %
